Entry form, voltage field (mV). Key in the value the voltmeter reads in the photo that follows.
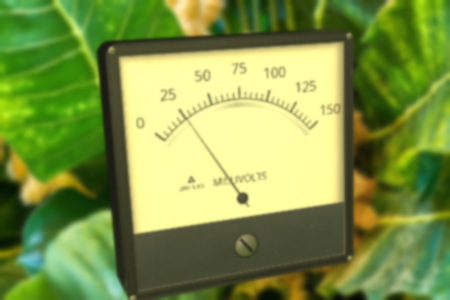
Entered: 25 mV
